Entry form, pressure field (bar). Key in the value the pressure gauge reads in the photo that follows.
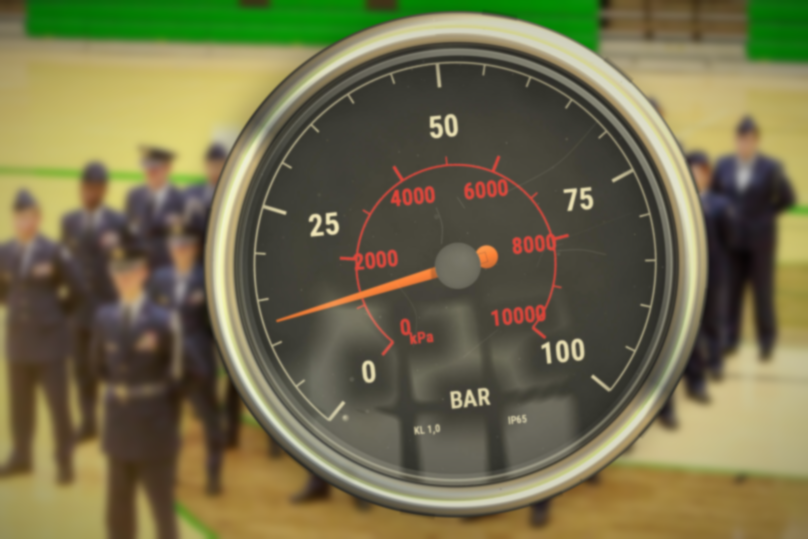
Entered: 12.5 bar
